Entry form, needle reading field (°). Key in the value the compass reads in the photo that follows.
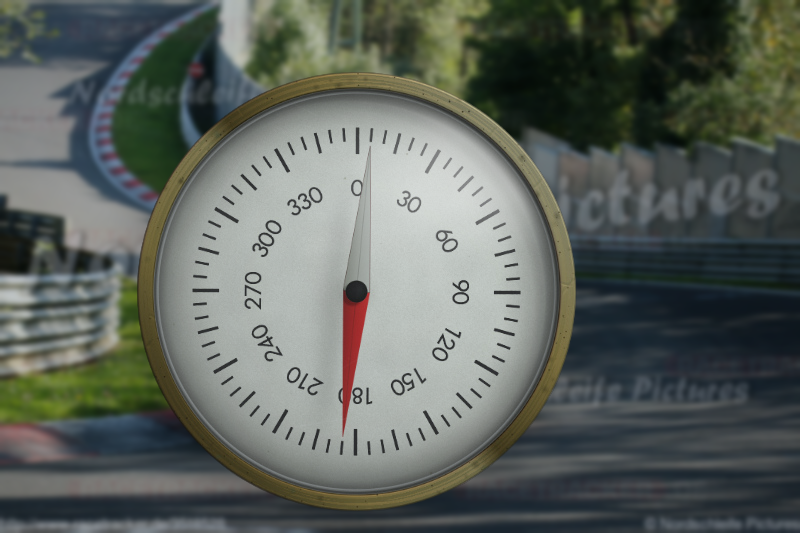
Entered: 185 °
